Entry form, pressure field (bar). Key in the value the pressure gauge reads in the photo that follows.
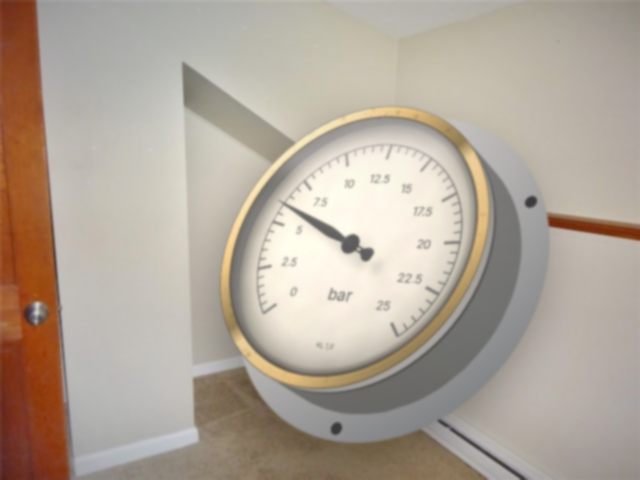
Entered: 6 bar
